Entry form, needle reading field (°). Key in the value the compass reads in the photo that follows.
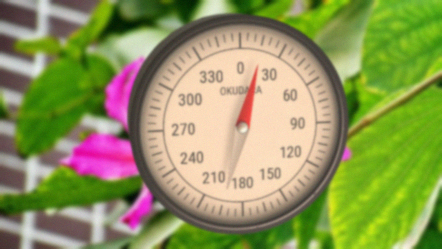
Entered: 15 °
